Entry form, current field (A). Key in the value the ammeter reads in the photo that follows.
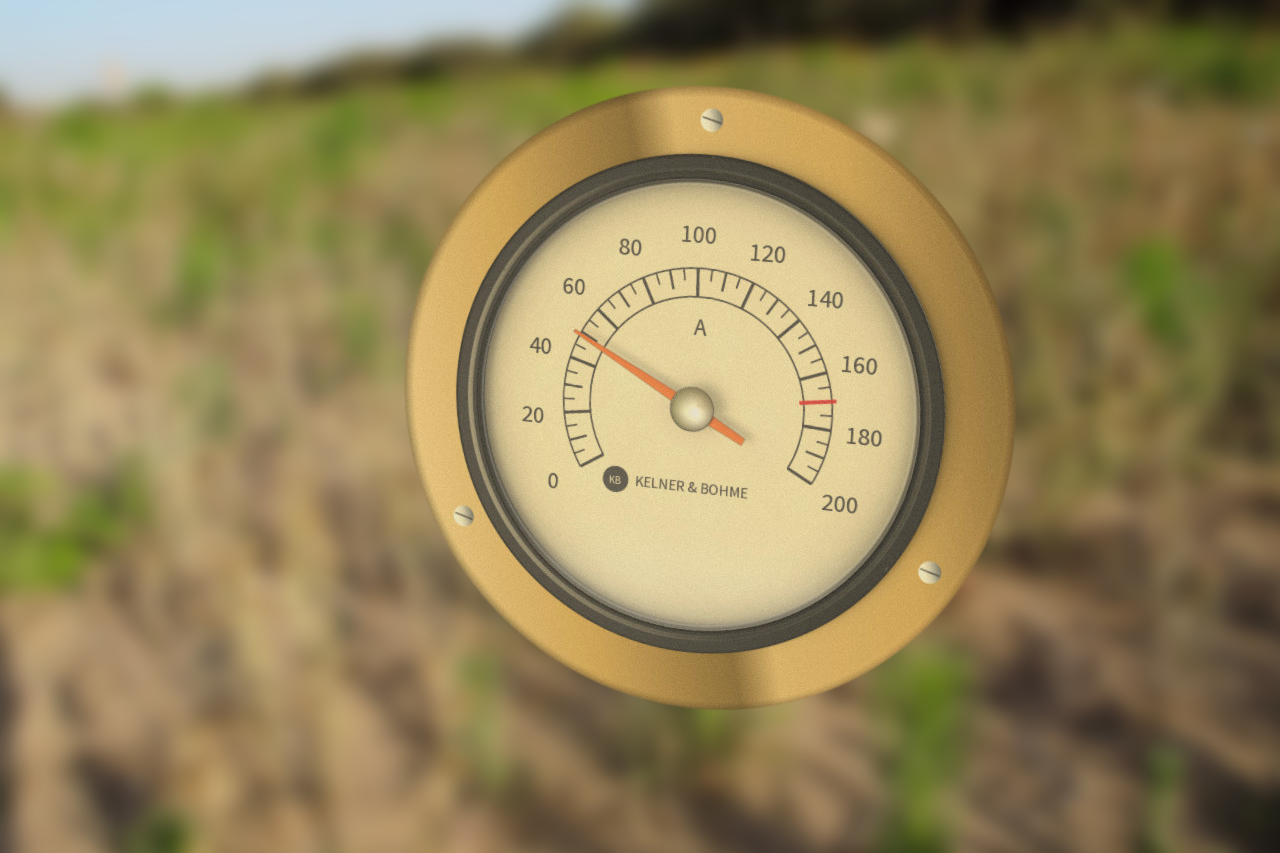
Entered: 50 A
